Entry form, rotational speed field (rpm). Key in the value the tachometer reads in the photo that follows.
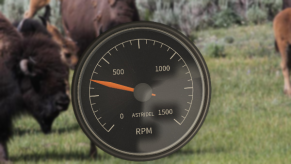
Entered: 350 rpm
